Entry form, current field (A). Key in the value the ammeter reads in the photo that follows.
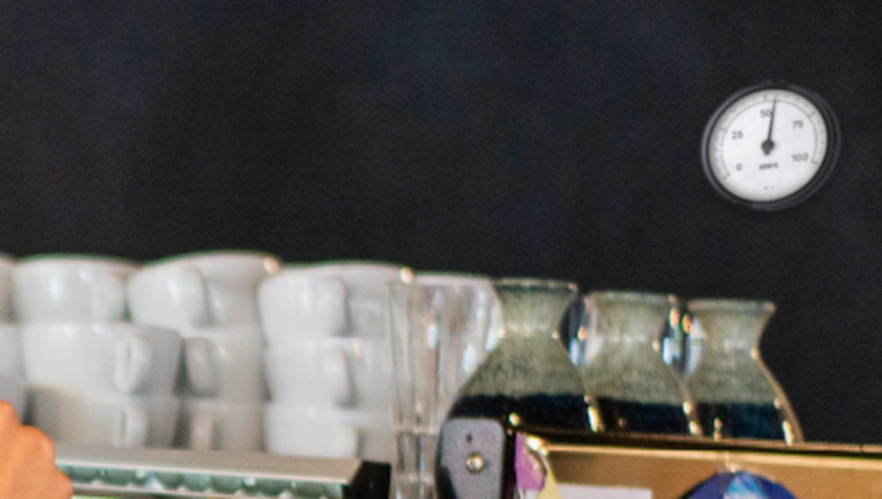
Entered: 55 A
